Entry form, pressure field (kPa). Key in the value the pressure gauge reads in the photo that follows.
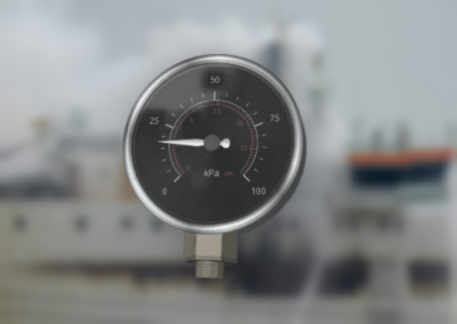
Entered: 17.5 kPa
